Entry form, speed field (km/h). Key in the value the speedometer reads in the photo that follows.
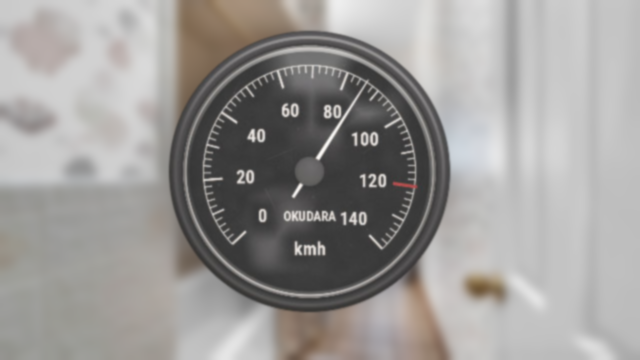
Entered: 86 km/h
